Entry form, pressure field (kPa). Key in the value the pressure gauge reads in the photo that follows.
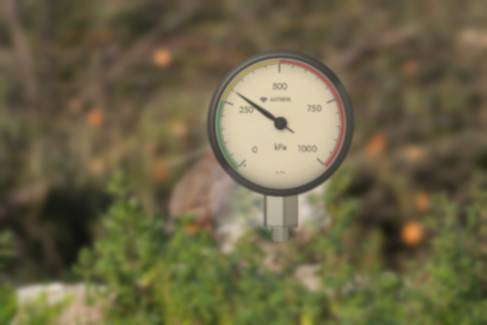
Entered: 300 kPa
